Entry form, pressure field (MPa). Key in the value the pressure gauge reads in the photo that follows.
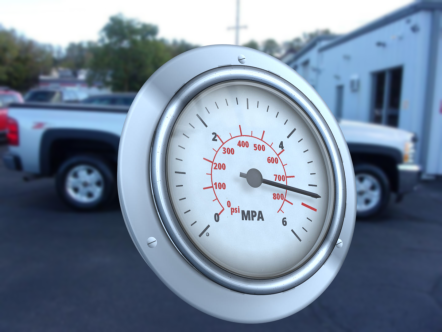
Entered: 5.2 MPa
